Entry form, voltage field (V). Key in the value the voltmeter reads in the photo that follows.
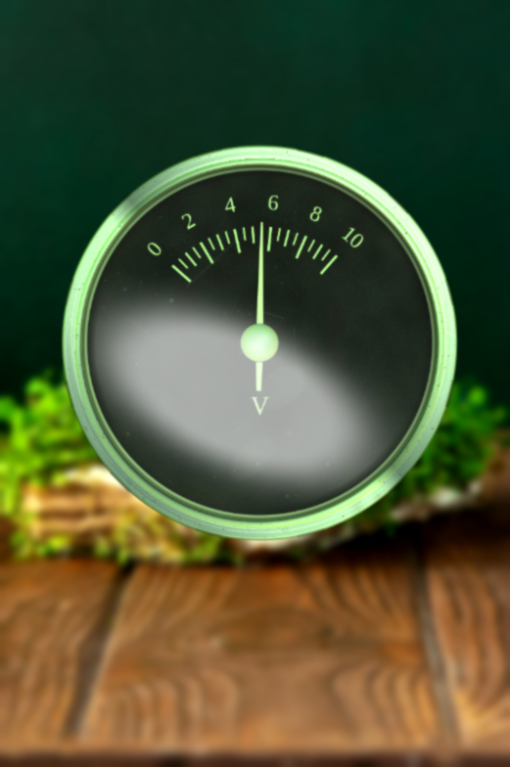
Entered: 5.5 V
